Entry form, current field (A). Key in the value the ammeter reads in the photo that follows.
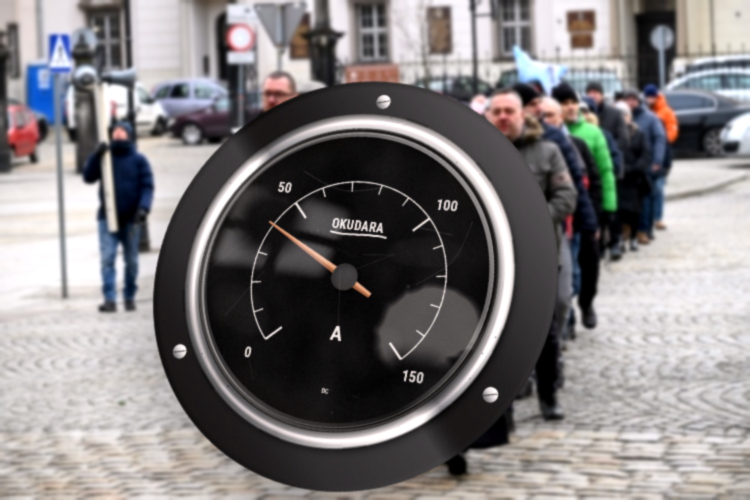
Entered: 40 A
